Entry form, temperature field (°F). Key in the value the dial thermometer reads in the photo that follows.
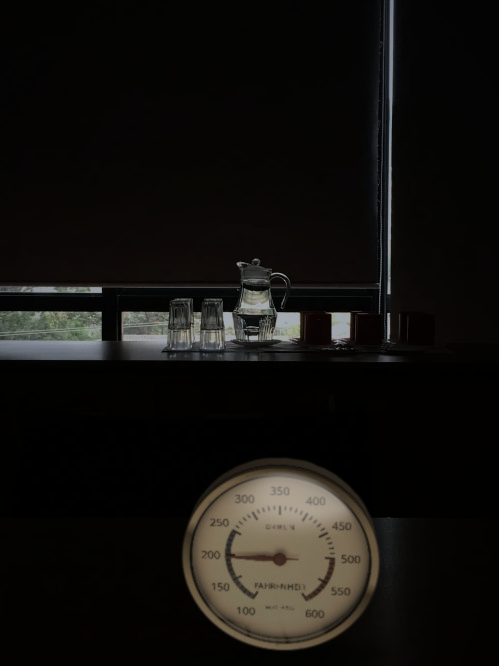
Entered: 200 °F
